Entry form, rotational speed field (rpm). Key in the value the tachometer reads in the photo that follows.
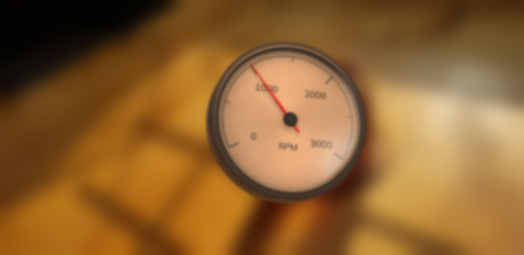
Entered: 1000 rpm
